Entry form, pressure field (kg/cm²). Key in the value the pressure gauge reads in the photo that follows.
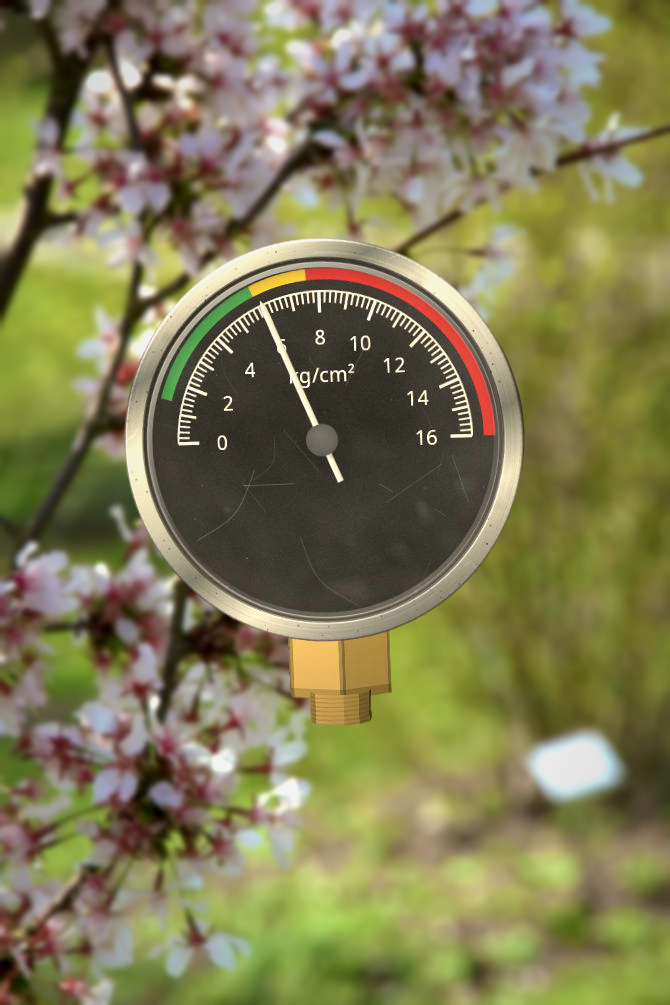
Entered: 6 kg/cm²
